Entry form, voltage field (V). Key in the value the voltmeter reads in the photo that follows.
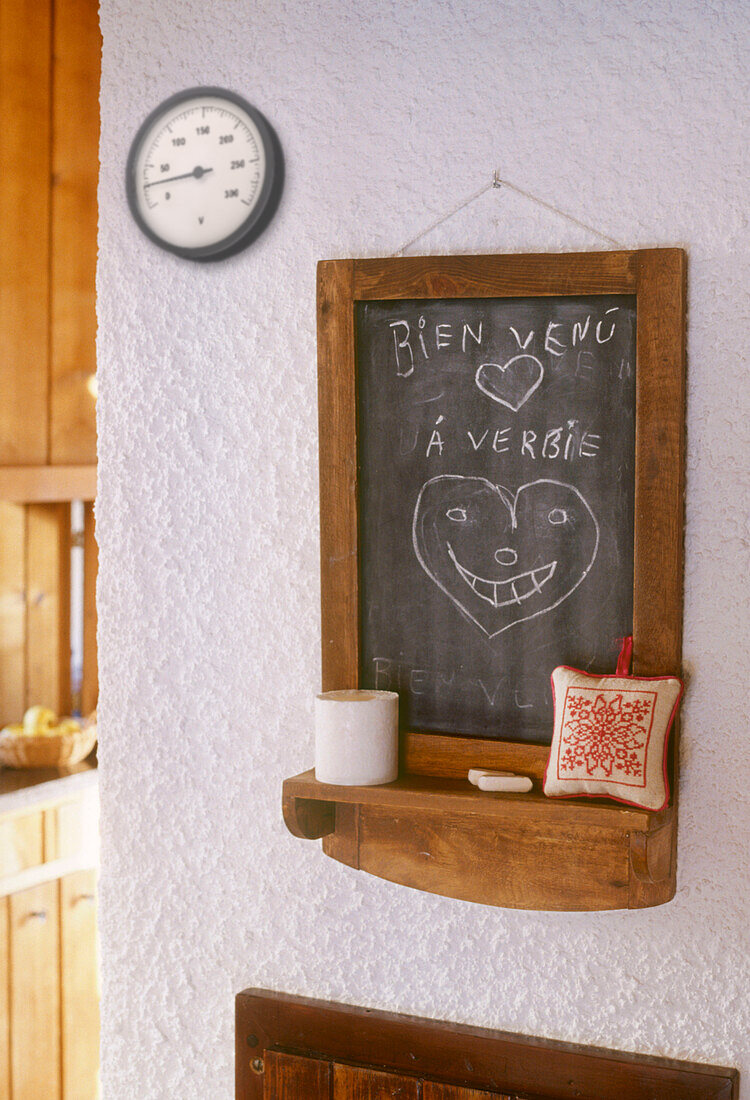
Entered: 25 V
